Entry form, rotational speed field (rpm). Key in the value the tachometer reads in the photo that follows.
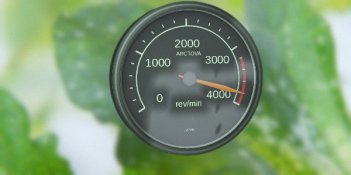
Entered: 3800 rpm
